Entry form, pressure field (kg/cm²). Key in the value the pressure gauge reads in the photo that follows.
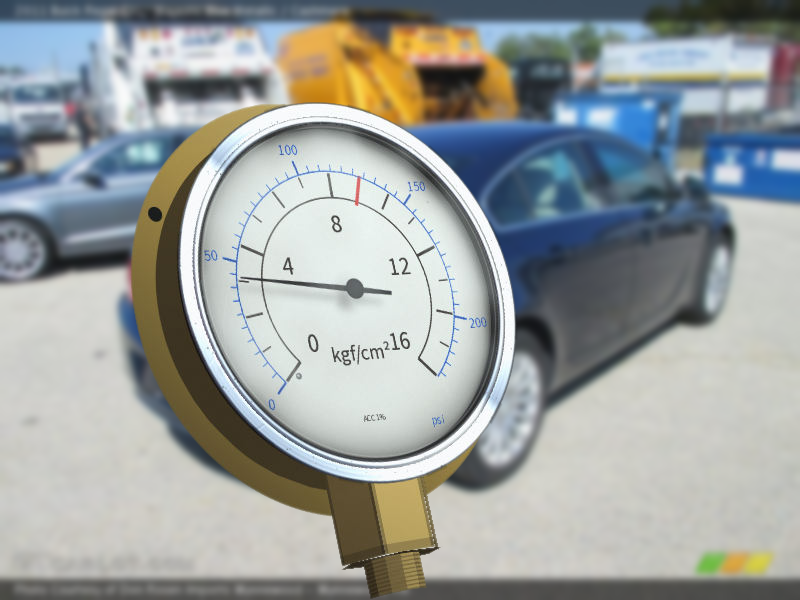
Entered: 3 kg/cm²
